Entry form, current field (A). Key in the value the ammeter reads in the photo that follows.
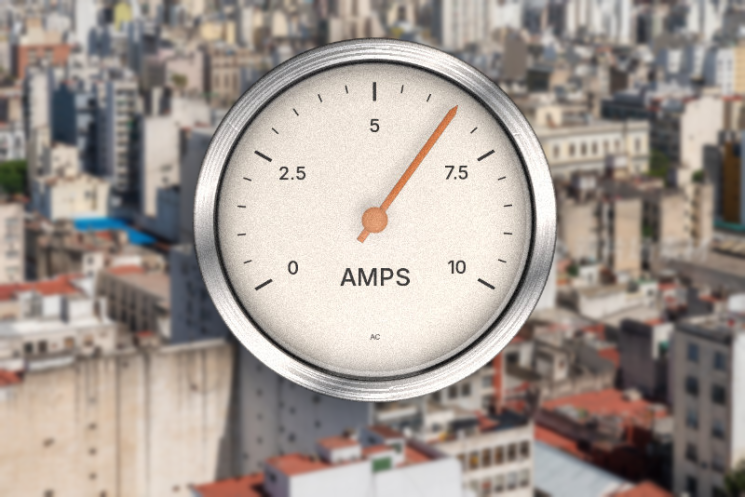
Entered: 6.5 A
